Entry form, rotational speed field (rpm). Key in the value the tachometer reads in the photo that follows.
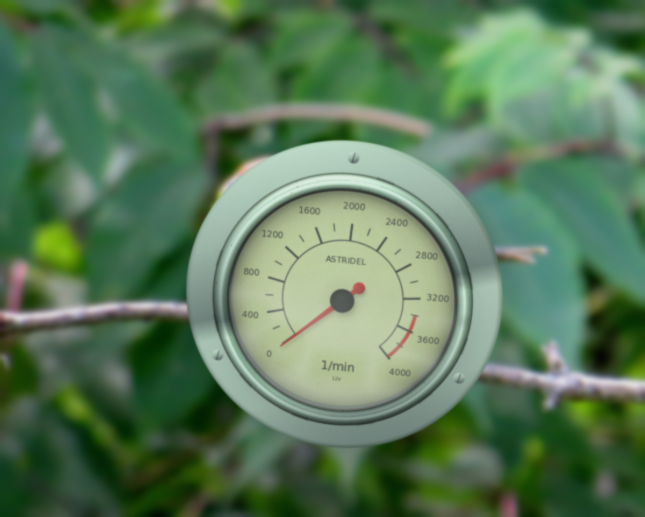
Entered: 0 rpm
